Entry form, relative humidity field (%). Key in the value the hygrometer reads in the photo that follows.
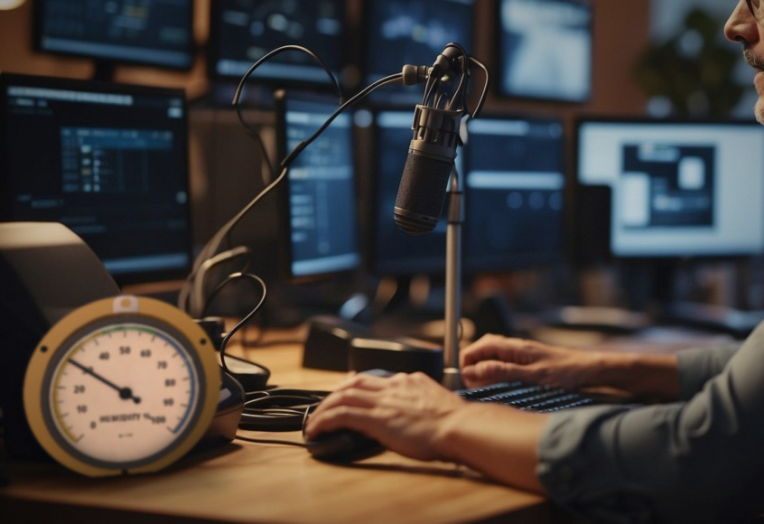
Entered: 30 %
